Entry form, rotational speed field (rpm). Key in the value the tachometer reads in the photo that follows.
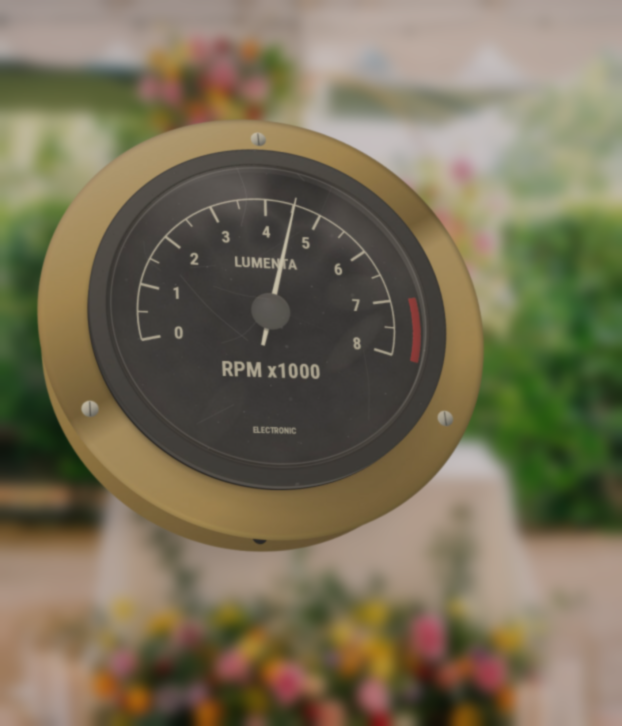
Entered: 4500 rpm
